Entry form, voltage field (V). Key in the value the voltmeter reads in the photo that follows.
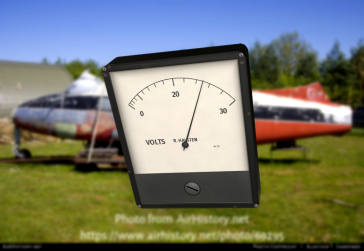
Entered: 25 V
